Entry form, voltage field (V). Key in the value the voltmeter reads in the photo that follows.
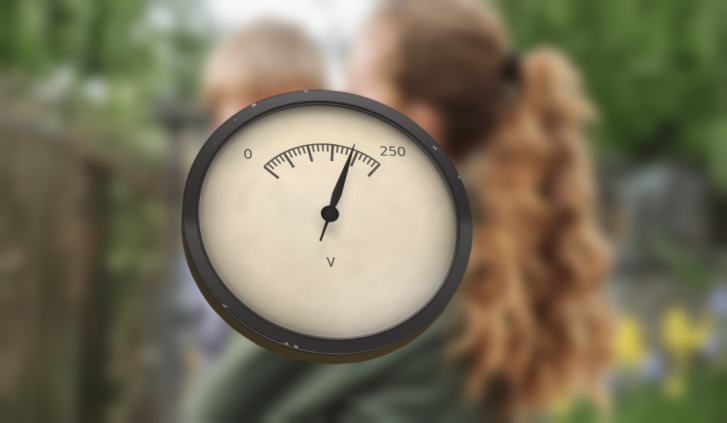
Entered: 190 V
